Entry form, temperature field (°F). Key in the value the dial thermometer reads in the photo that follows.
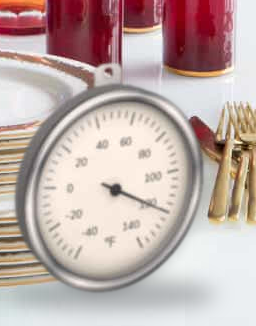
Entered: 120 °F
